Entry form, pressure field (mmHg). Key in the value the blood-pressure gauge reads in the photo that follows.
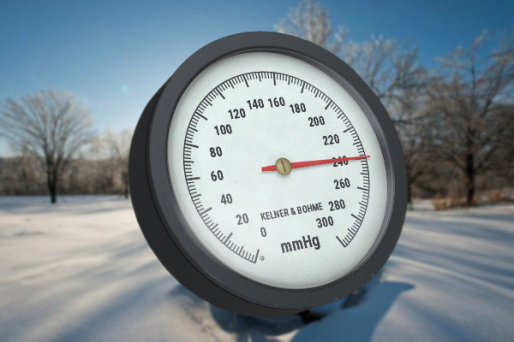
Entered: 240 mmHg
